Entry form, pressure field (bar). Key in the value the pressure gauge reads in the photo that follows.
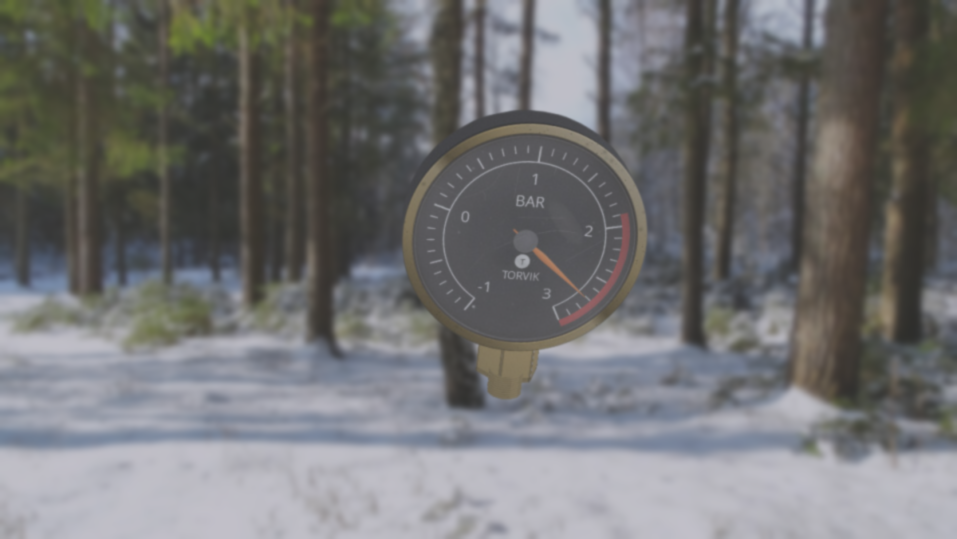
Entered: 2.7 bar
